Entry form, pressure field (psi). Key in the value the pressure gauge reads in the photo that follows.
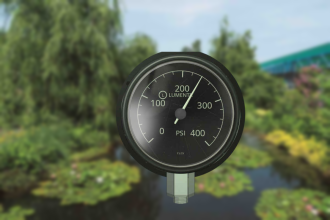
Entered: 240 psi
